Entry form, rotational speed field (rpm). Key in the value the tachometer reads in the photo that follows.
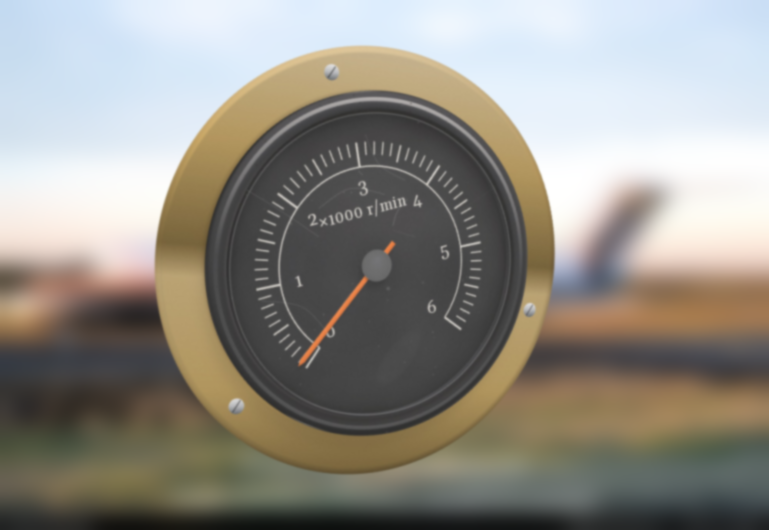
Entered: 100 rpm
